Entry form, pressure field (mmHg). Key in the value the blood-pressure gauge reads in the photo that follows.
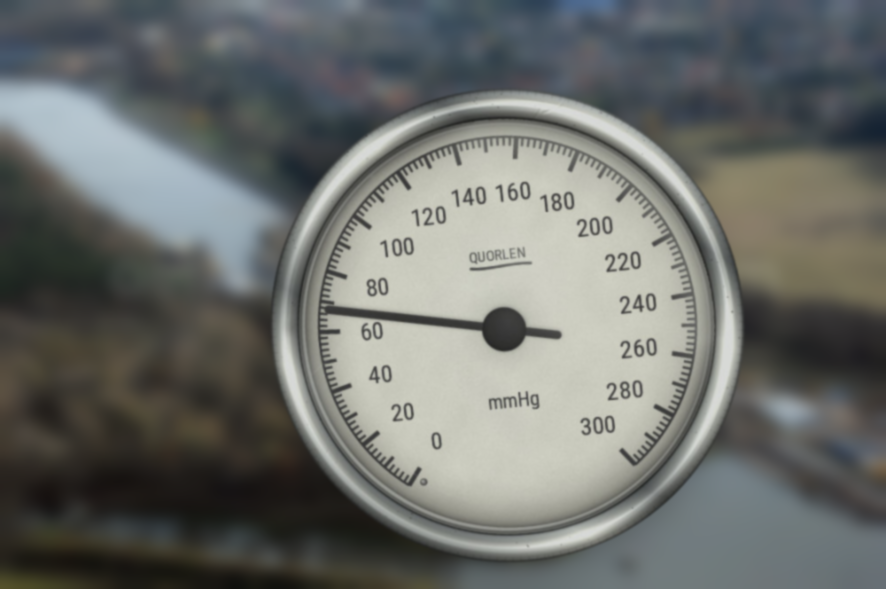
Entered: 68 mmHg
